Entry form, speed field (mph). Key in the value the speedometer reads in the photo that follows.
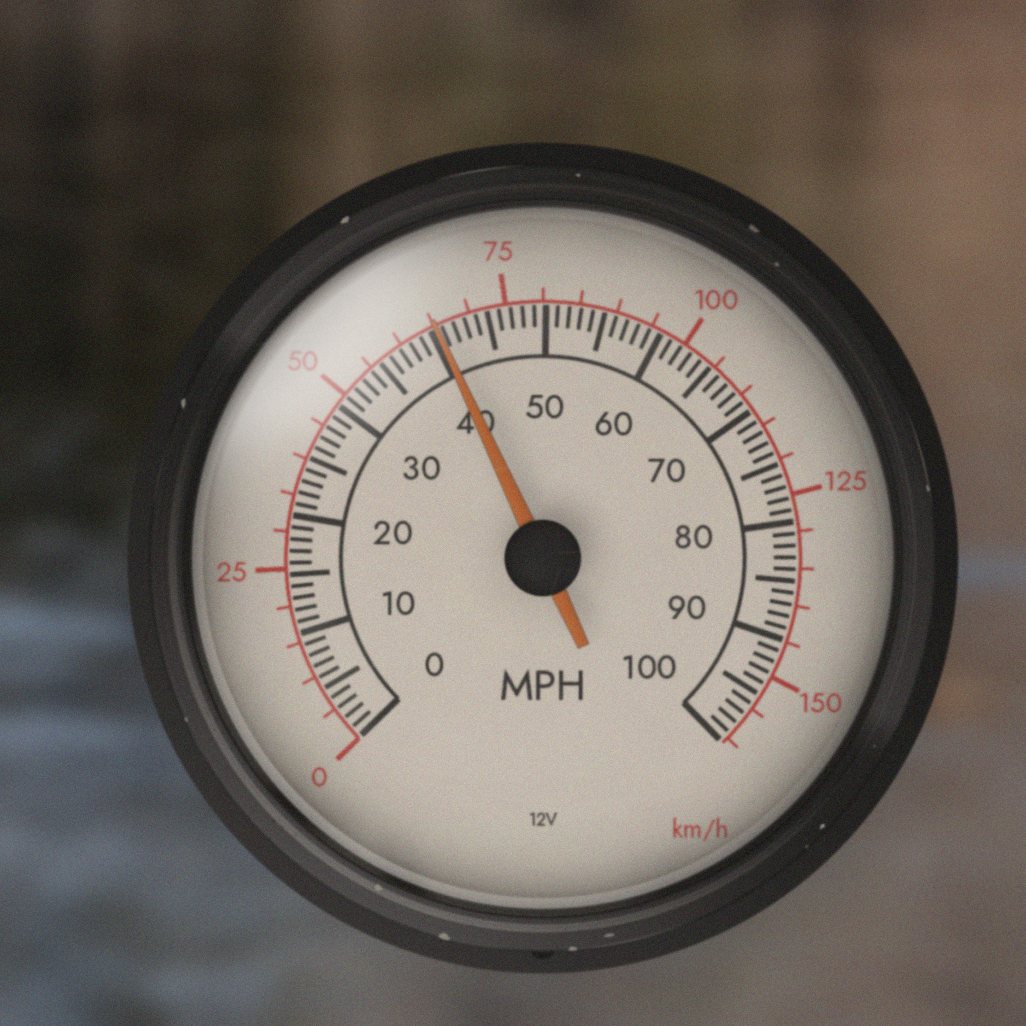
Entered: 40.5 mph
